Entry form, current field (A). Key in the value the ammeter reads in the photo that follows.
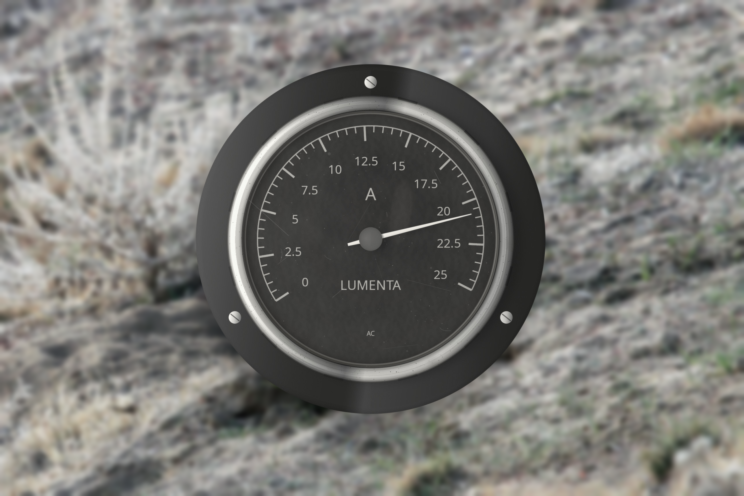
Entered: 20.75 A
